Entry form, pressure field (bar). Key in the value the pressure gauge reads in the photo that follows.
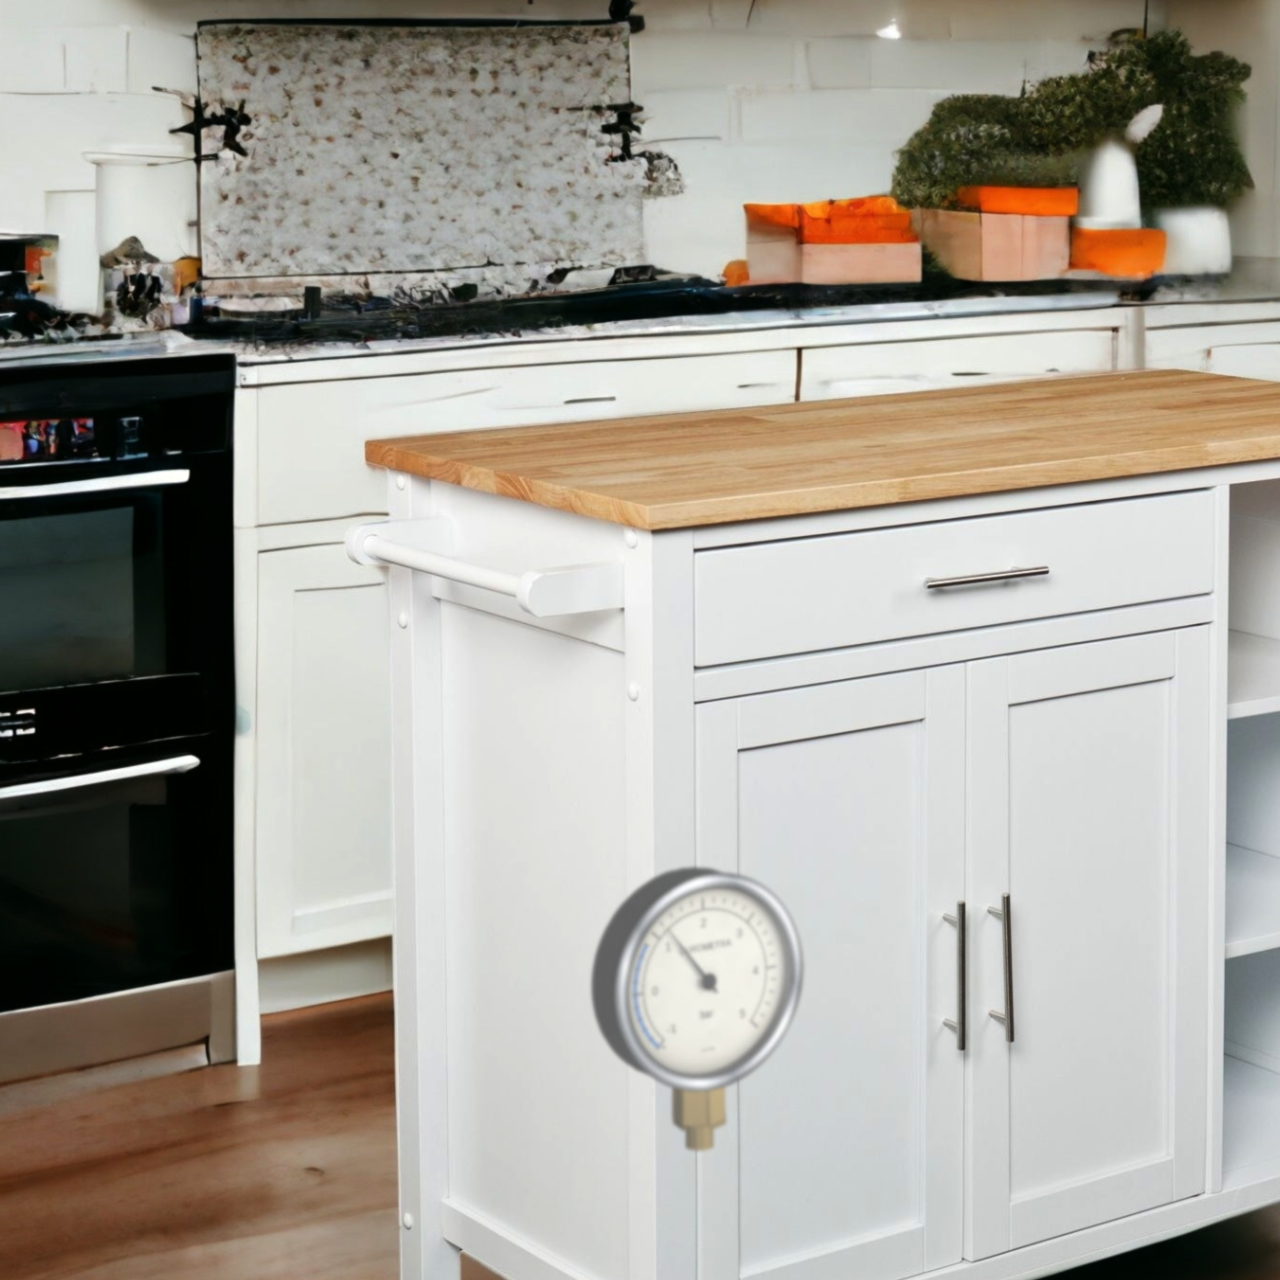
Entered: 1.2 bar
